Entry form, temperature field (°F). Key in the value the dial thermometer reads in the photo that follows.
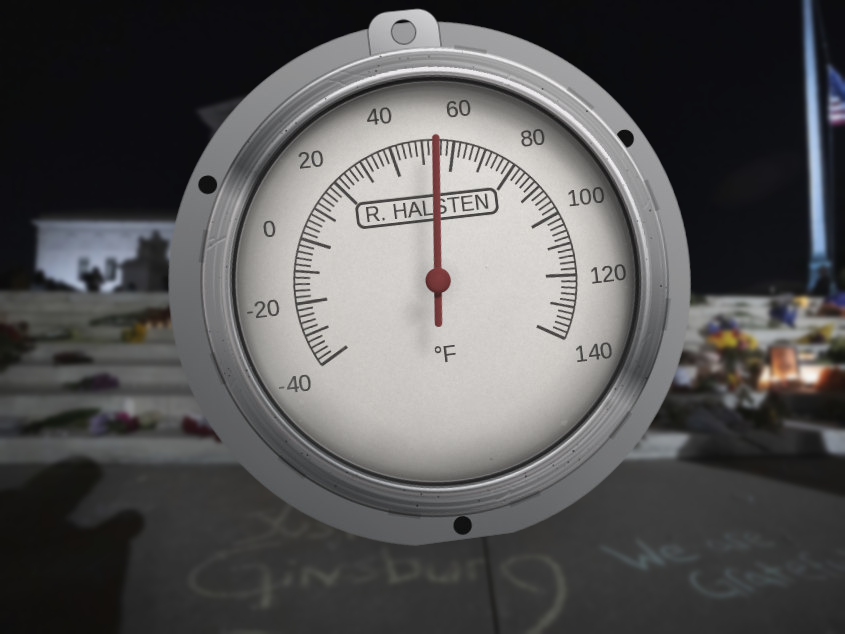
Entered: 54 °F
